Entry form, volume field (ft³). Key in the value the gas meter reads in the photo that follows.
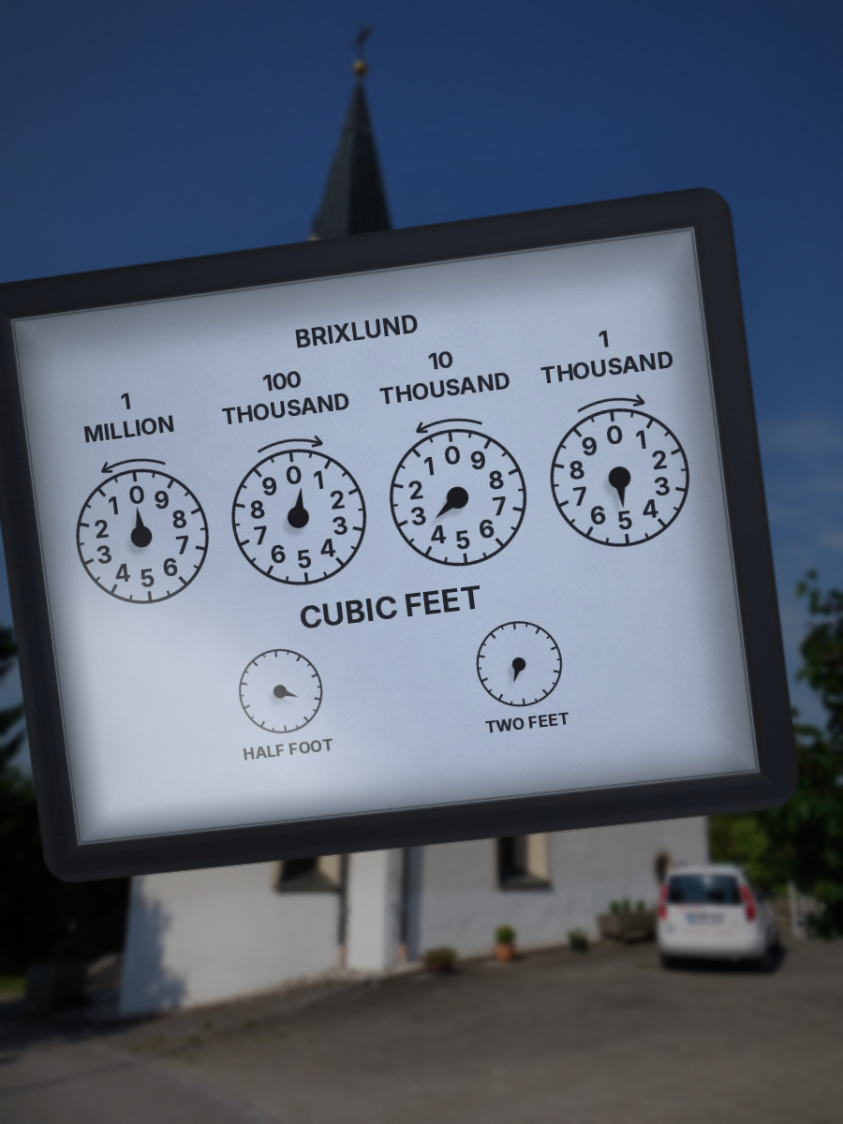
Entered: 3500 ft³
